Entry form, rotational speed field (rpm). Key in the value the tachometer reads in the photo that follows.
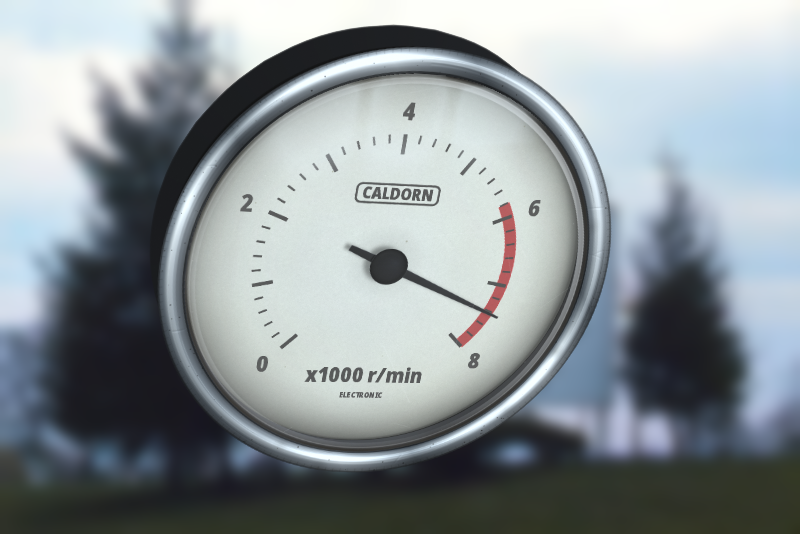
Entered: 7400 rpm
